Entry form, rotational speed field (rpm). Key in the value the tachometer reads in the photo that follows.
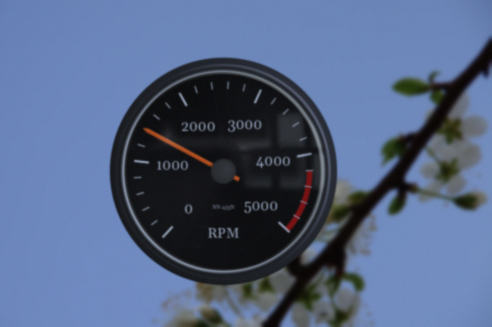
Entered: 1400 rpm
